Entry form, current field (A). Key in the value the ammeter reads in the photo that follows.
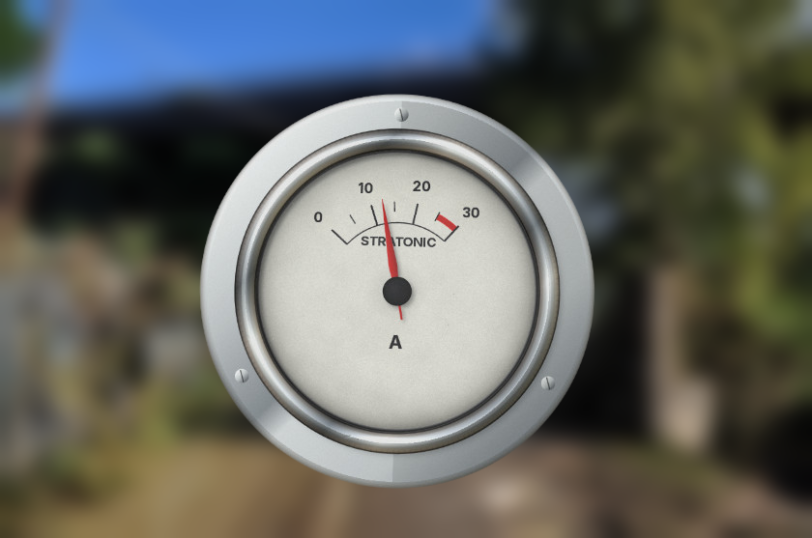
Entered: 12.5 A
